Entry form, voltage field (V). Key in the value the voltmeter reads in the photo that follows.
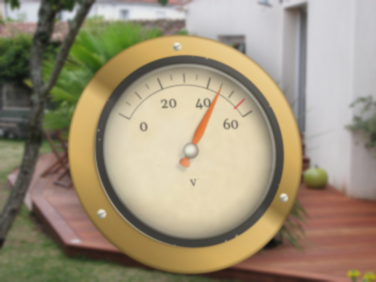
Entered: 45 V
